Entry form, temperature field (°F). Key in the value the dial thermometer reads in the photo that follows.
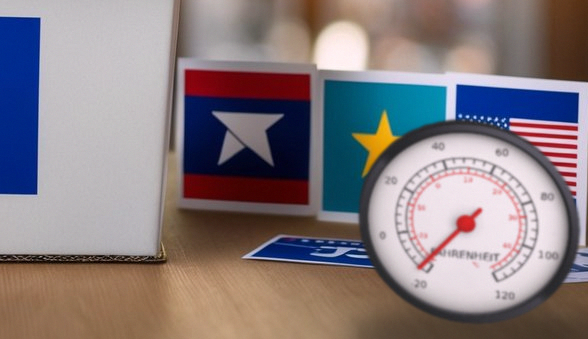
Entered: -16 °F
